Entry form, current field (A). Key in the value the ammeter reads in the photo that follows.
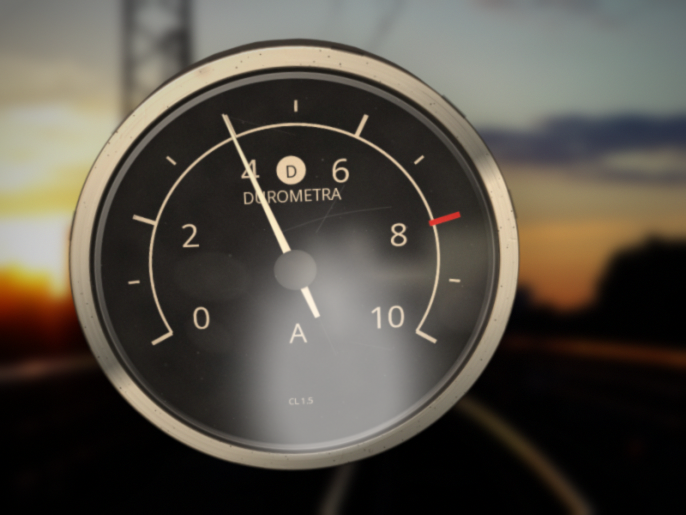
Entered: 4 A
